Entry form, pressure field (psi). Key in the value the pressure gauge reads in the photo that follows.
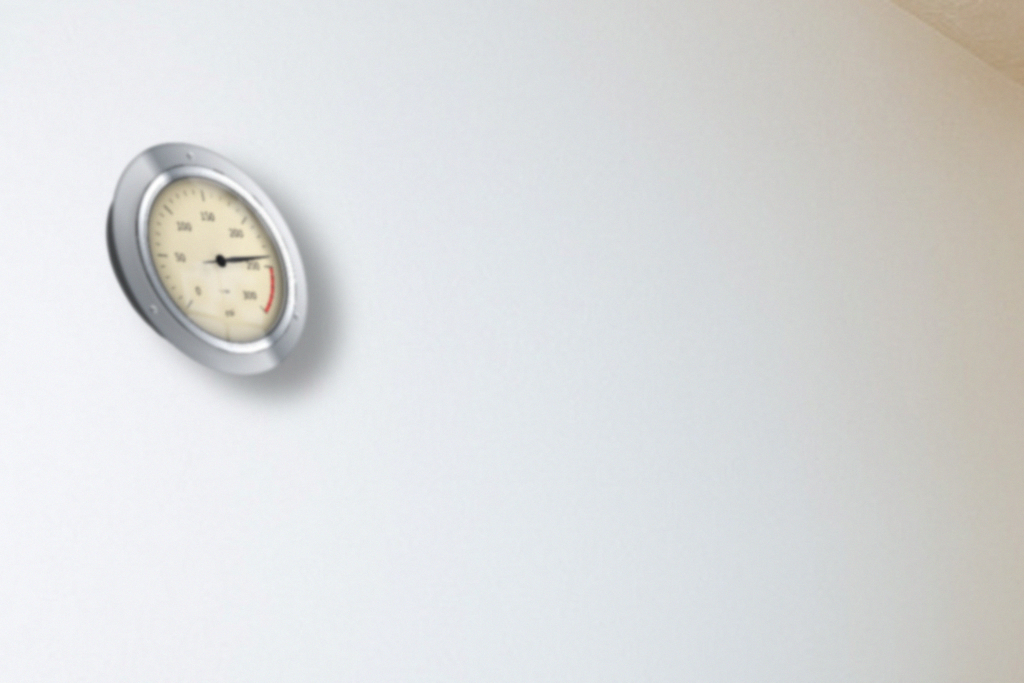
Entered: 240 psi
